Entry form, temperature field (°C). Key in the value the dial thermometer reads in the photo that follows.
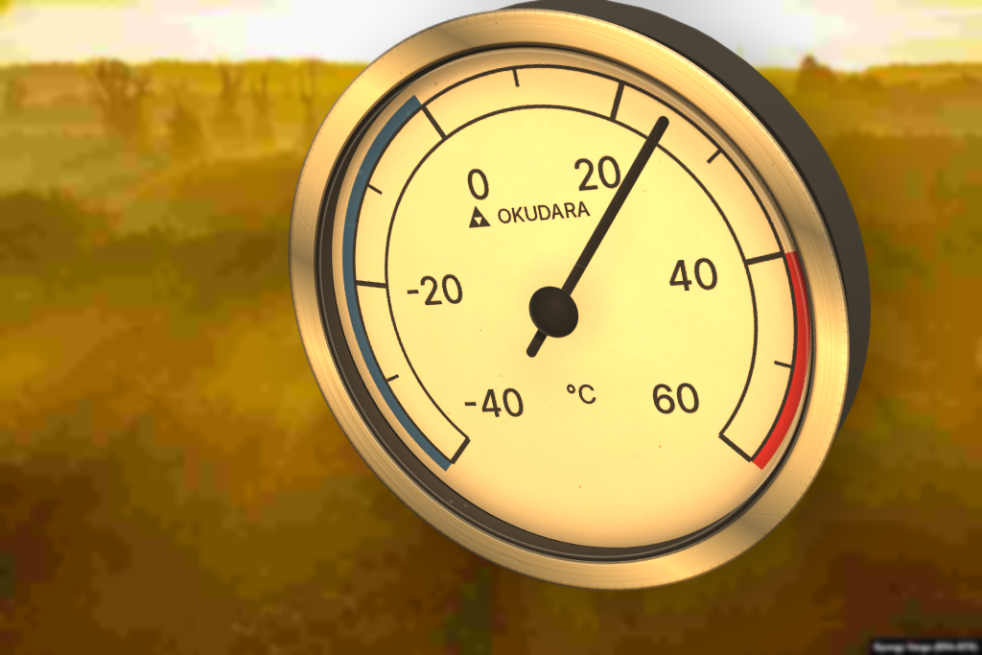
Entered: 25 °C
